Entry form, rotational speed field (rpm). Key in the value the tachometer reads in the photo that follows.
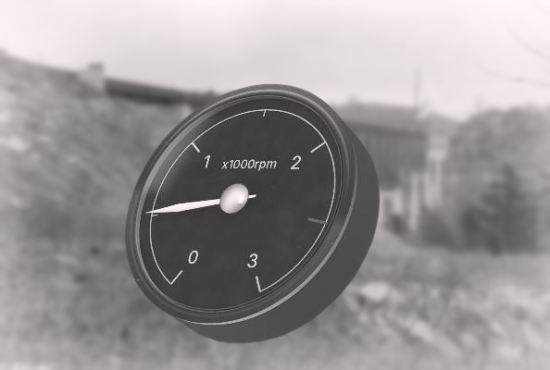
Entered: 500 rpm
